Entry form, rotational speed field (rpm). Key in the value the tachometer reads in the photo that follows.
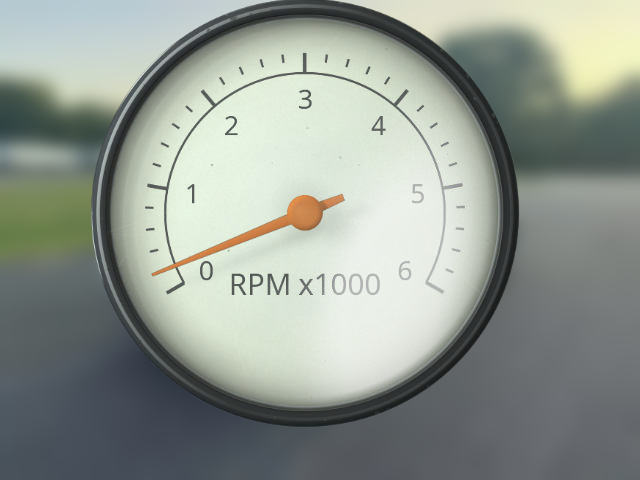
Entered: 200 rpm
